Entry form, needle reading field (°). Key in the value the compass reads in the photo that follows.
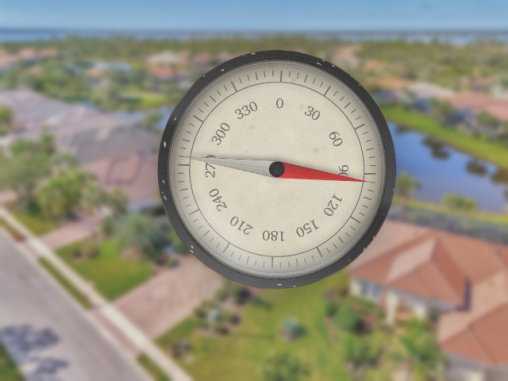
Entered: 95 °
